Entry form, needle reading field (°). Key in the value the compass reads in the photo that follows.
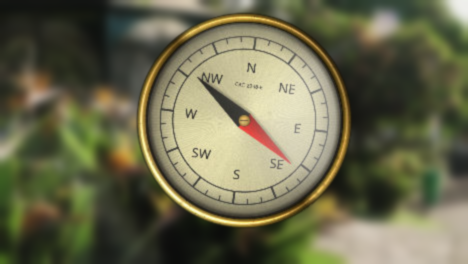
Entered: 125 °
